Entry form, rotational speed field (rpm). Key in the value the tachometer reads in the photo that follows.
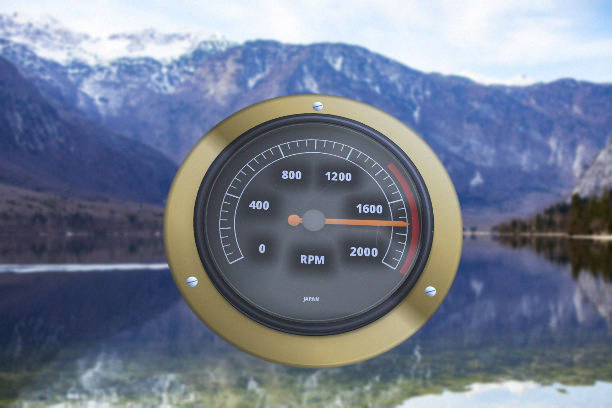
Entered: 1750 rpm
